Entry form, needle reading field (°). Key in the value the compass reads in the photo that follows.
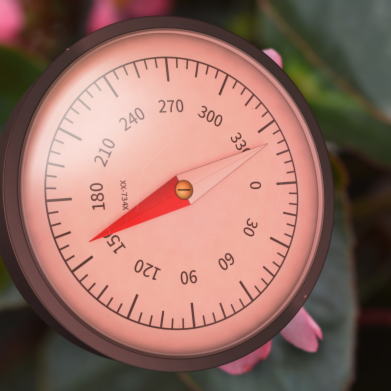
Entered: 157.5 °
